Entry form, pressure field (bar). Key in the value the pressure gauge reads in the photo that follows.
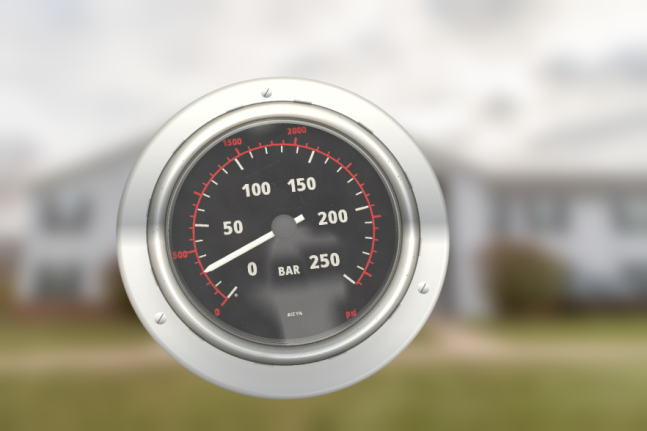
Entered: 20 bar
